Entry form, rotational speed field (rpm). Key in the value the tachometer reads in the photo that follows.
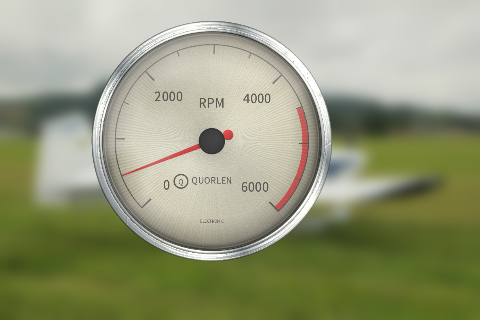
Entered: 500 rpm
